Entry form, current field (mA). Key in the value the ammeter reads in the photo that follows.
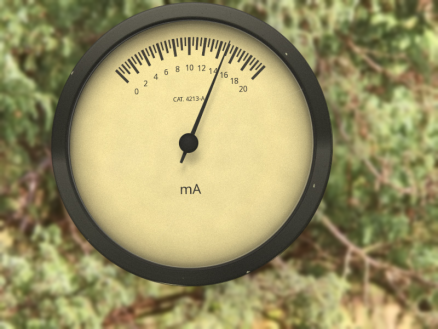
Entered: 15 mA
